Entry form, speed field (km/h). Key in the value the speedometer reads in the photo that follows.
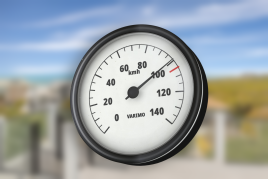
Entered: 100 km/h
